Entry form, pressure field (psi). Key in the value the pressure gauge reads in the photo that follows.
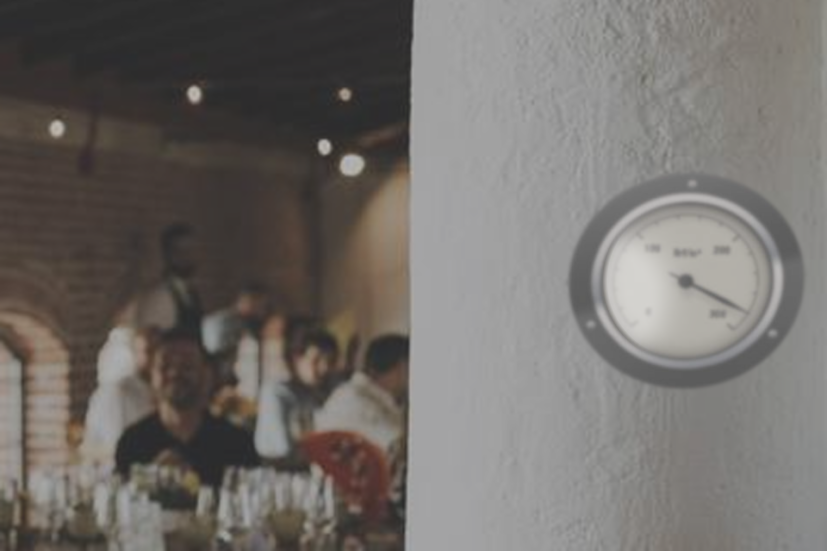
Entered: 280 psi
